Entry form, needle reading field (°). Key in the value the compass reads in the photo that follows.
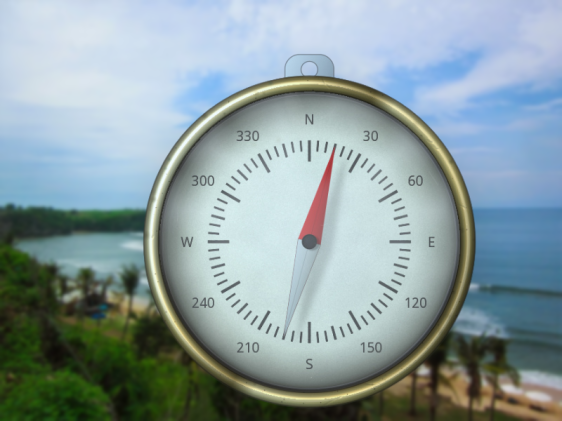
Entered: 15 °
